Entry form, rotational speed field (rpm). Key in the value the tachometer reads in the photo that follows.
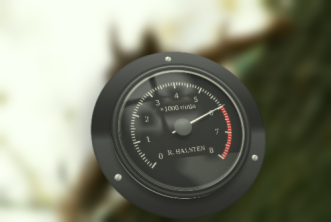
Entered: 6000 rpm
